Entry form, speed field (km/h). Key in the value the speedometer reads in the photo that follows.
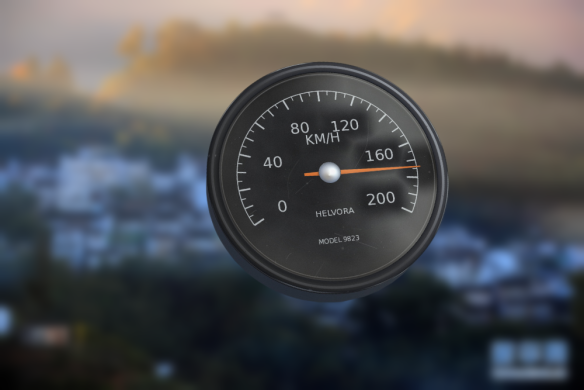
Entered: 175 km/h
